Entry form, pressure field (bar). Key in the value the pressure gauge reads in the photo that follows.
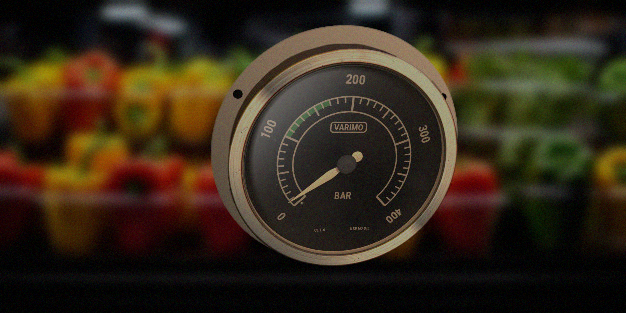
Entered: 10 bar
